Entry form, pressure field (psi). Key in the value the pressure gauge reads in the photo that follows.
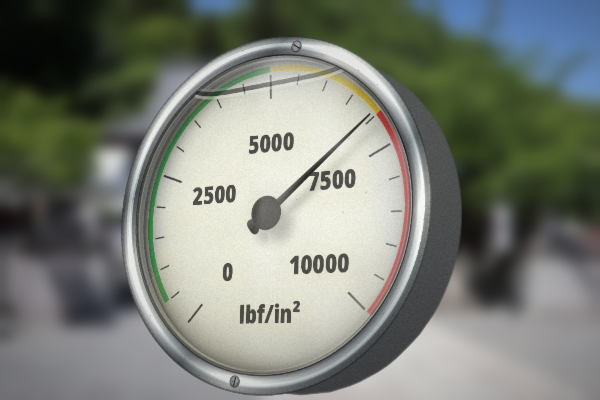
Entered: 7000 psi
